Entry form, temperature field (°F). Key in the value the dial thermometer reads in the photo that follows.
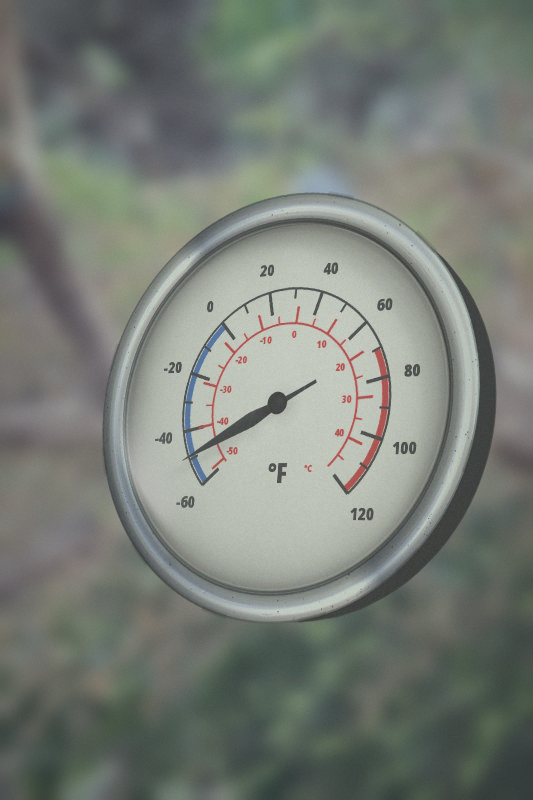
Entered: -50 °F
